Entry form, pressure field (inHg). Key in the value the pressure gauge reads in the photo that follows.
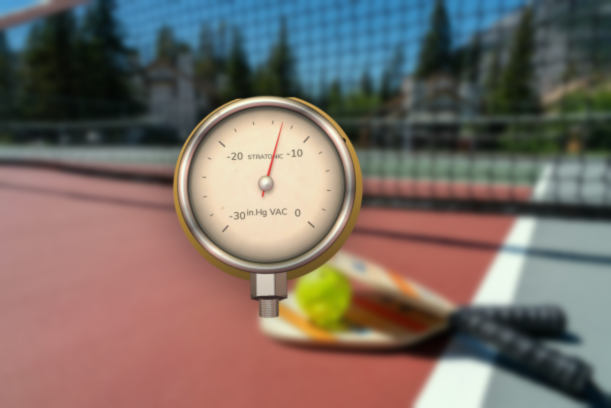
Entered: -13 inHg
